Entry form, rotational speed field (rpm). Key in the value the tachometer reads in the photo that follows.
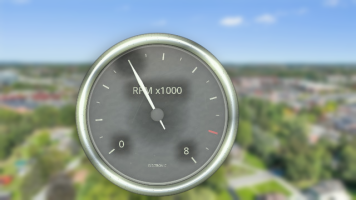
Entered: 3000 rpm
